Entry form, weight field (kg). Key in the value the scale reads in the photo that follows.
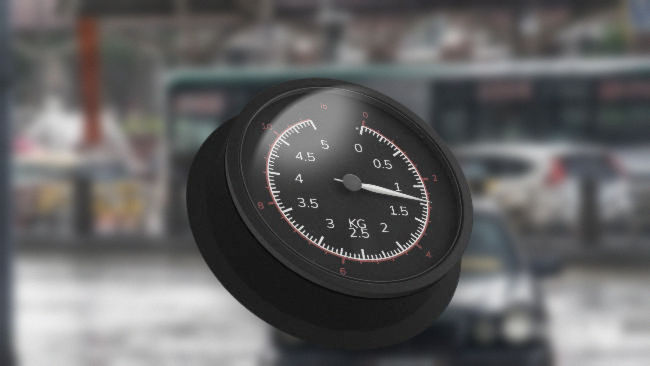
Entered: 1.25 kg
